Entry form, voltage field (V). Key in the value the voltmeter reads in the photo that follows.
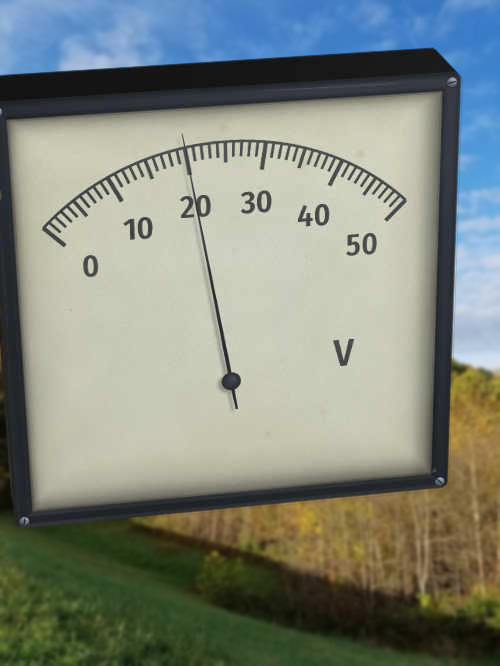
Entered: 20 V
